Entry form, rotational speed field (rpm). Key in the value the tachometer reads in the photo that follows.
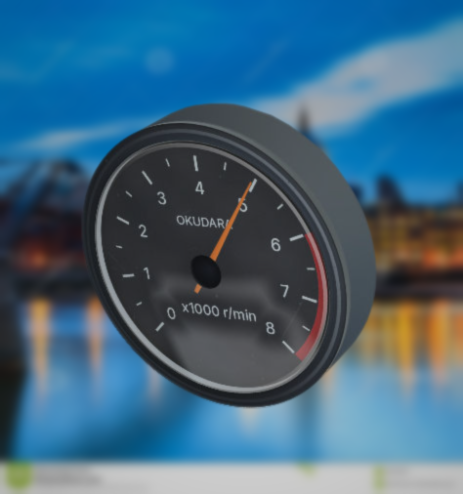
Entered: 5000 rpm
